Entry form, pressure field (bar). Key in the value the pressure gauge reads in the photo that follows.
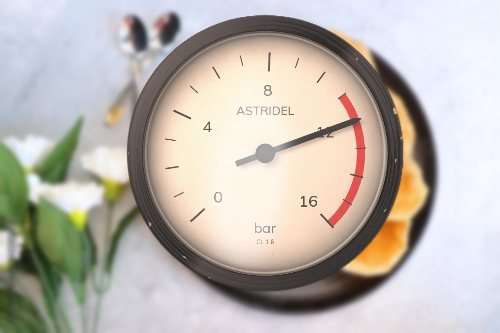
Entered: 12 bar
